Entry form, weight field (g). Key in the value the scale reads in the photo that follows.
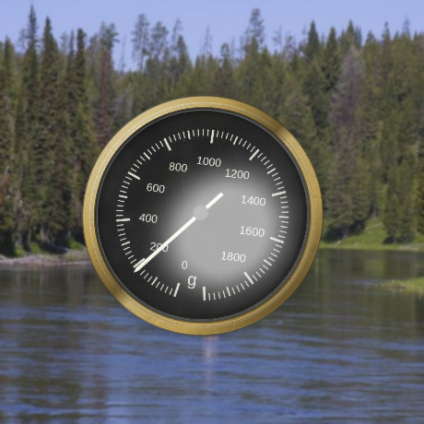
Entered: 180 g
